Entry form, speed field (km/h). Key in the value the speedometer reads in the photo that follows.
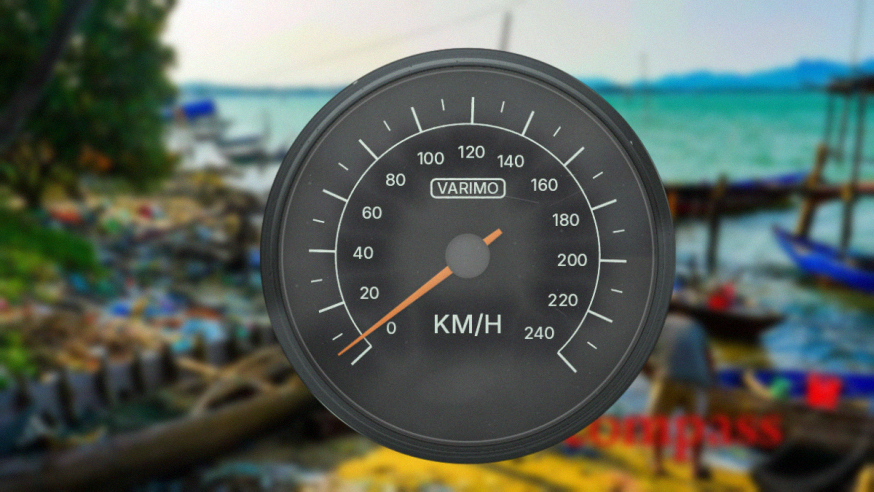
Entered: 5 km/h
